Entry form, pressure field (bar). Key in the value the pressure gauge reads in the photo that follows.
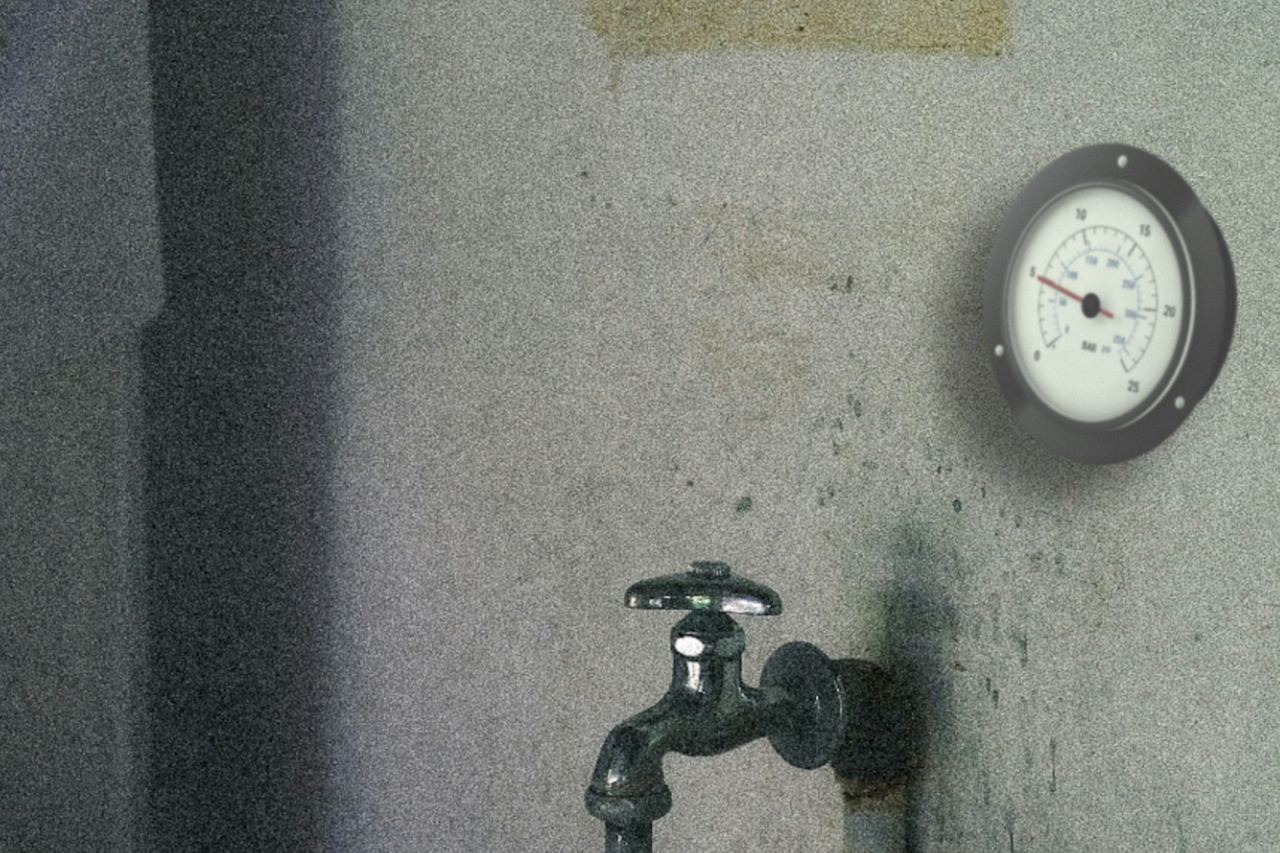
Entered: 5 bar
